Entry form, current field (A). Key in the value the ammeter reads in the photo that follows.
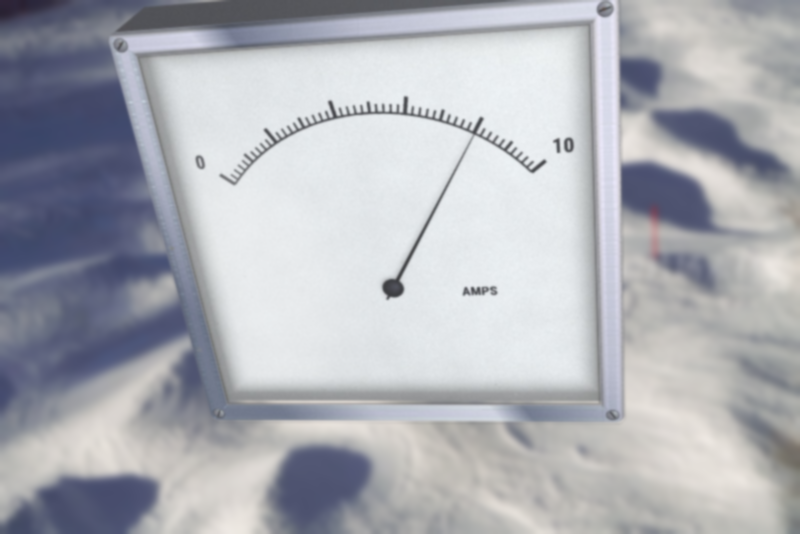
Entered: 8 A
